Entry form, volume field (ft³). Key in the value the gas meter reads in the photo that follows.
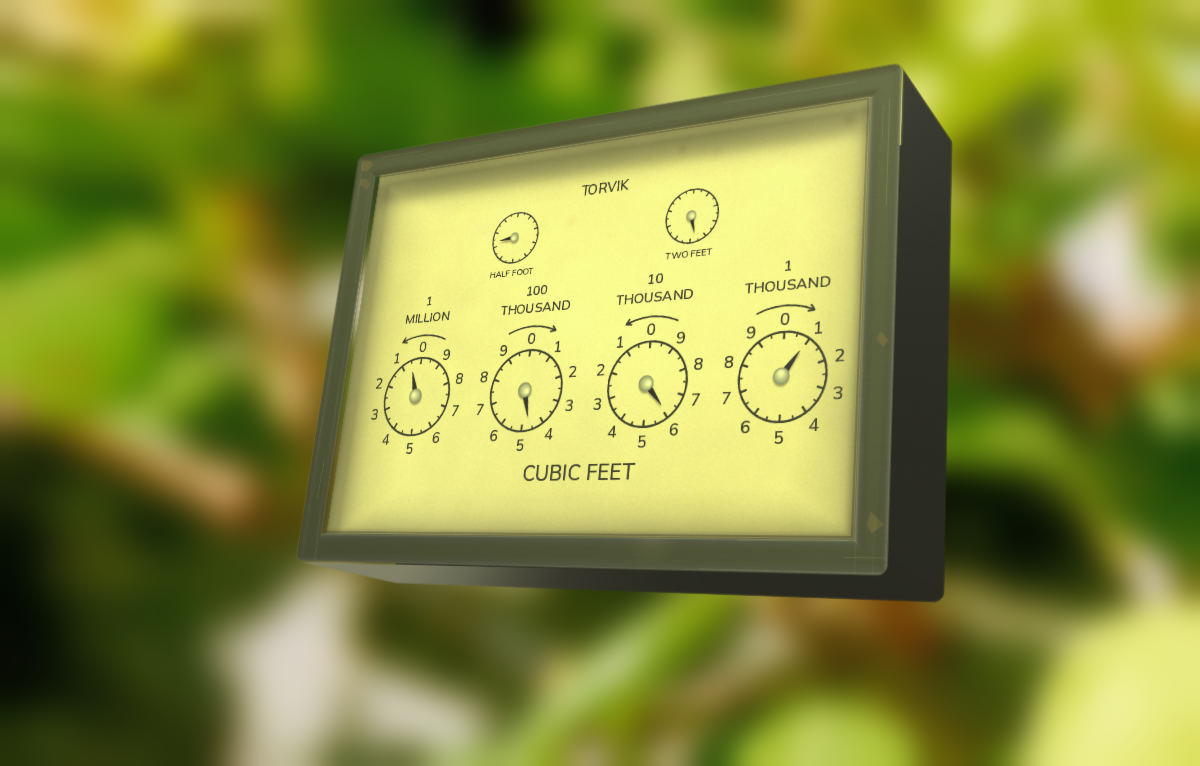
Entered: 46100 ft³
